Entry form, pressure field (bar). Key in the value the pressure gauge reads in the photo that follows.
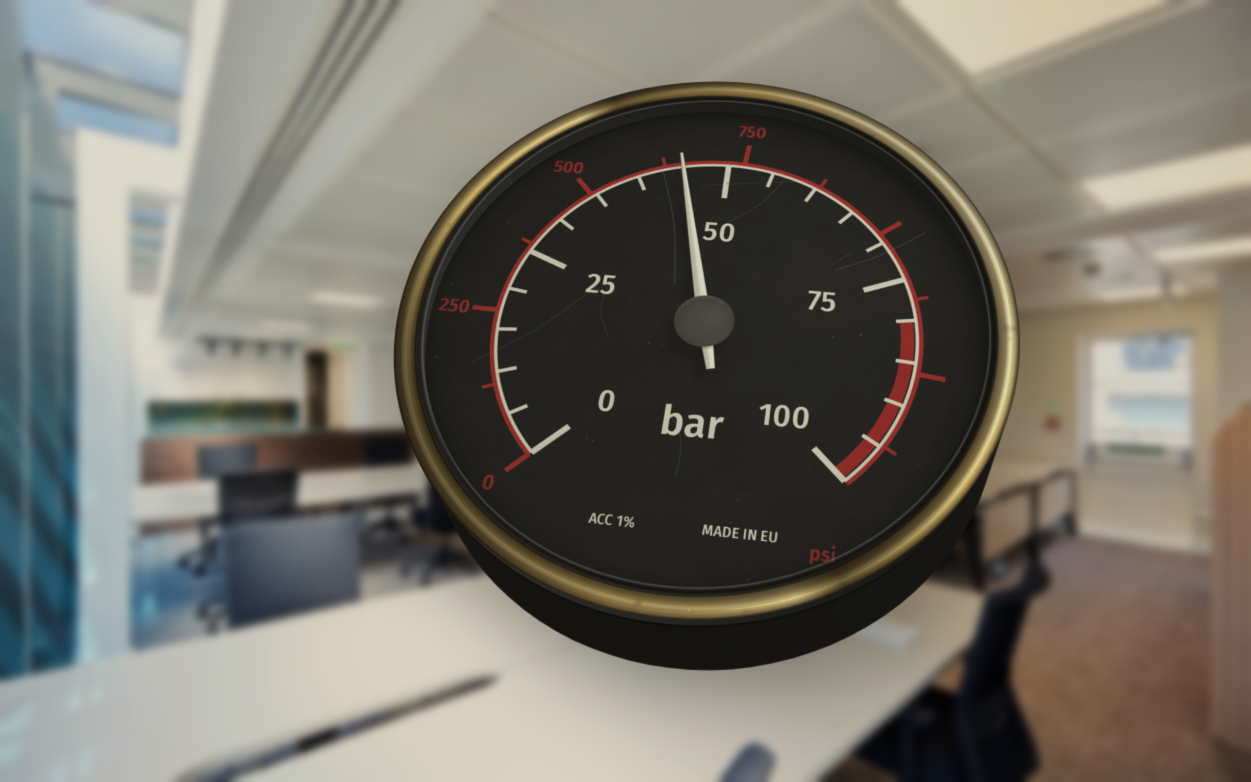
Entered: 45 bar
